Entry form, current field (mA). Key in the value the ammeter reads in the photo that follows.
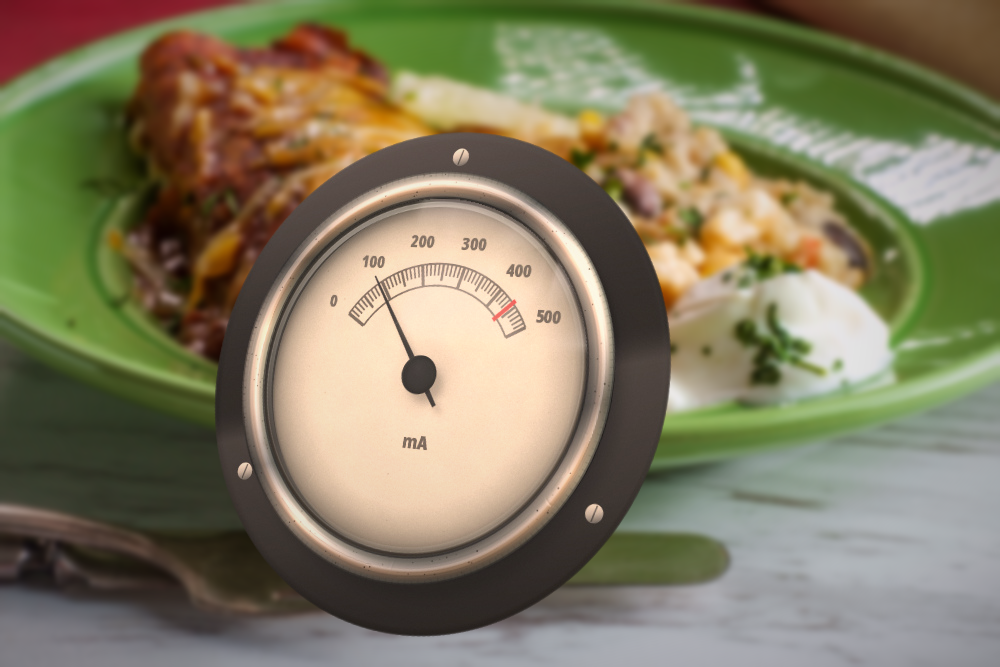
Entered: 100 mA
